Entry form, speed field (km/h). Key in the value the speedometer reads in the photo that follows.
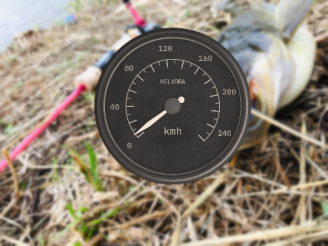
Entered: 5 km/h
